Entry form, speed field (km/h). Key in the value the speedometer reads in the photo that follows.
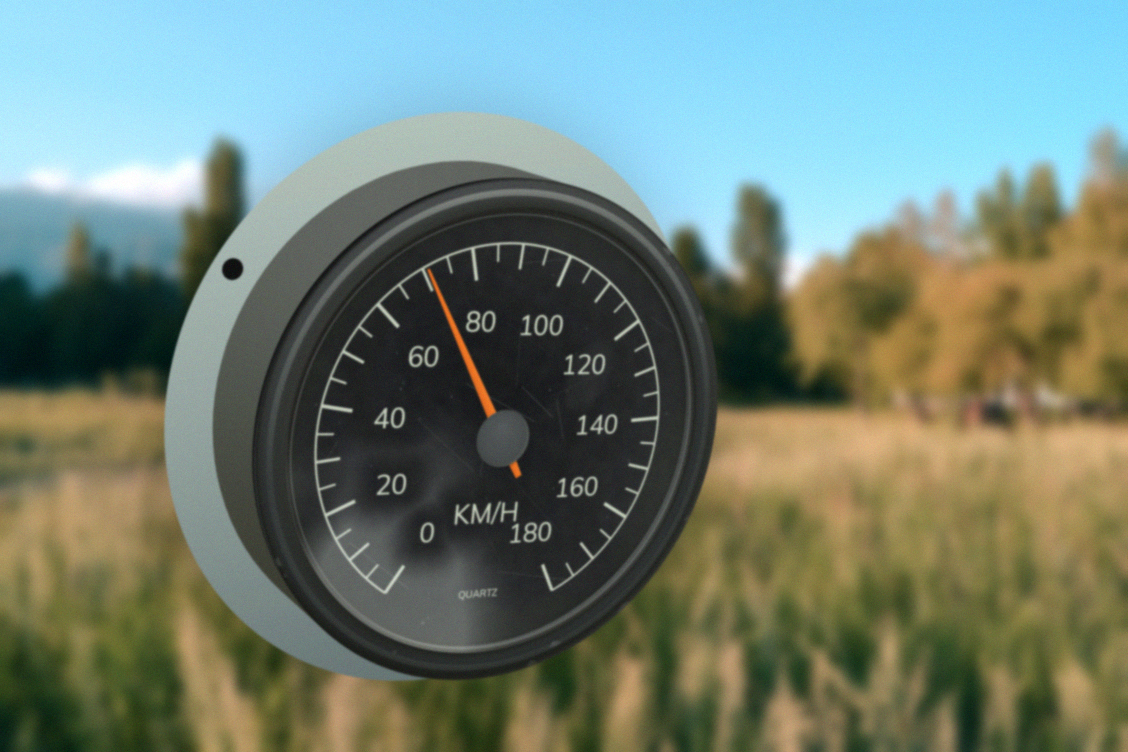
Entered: 70 km/h
